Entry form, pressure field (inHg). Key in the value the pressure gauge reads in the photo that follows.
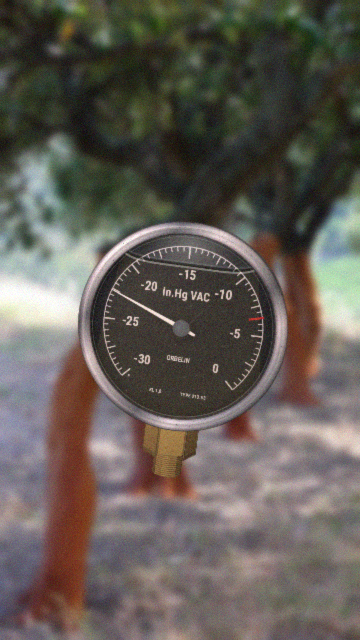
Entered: -22.5 inHg
